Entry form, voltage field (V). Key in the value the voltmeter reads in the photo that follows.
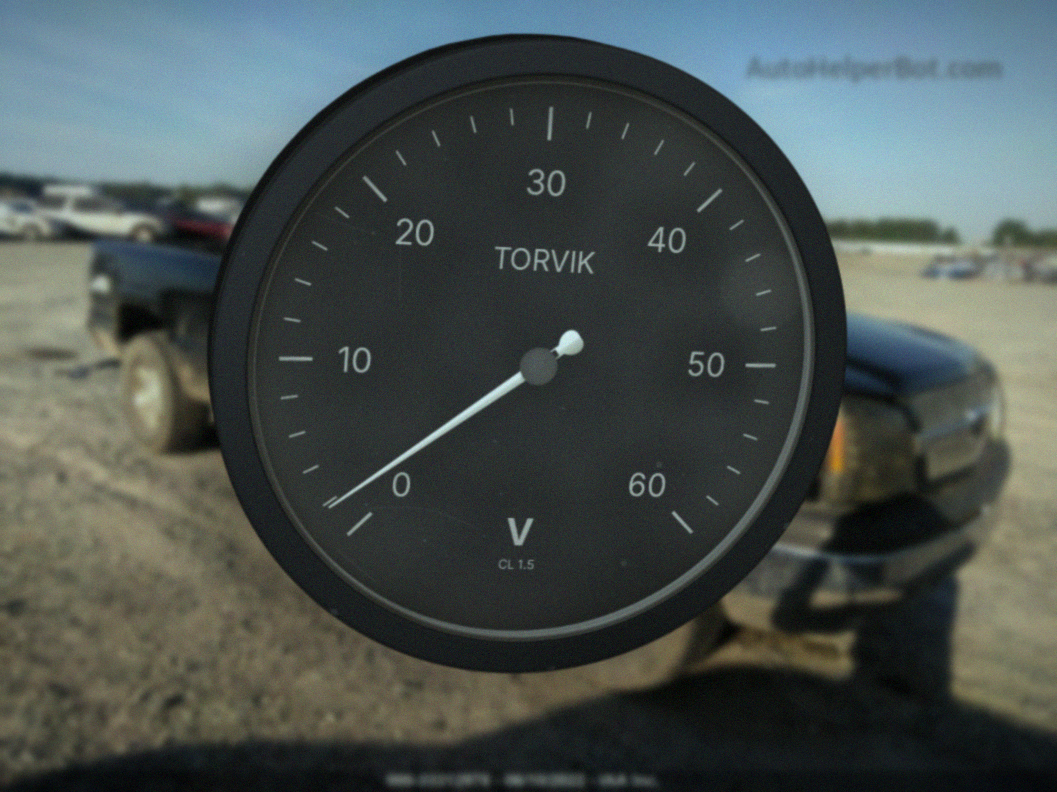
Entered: 2 V
